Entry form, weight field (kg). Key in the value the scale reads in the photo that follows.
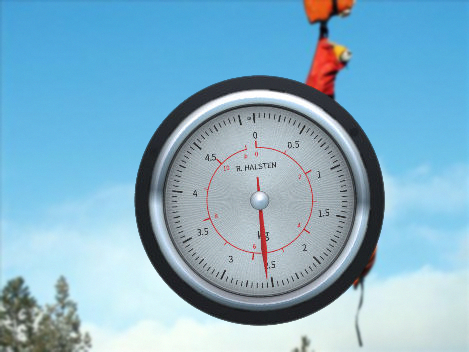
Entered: 2.55 kg
